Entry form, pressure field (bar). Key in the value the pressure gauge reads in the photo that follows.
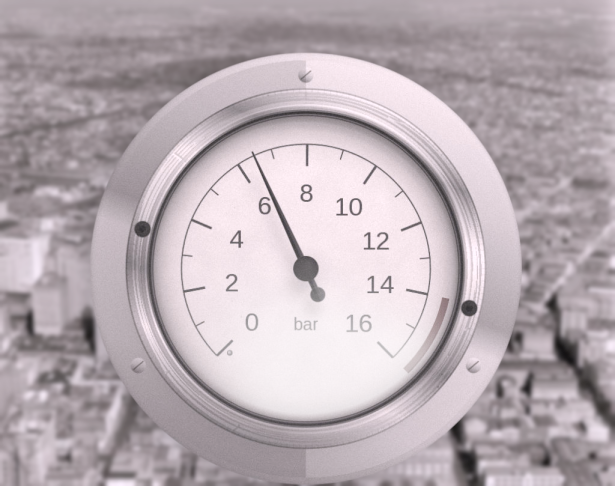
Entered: 6.5 bar
